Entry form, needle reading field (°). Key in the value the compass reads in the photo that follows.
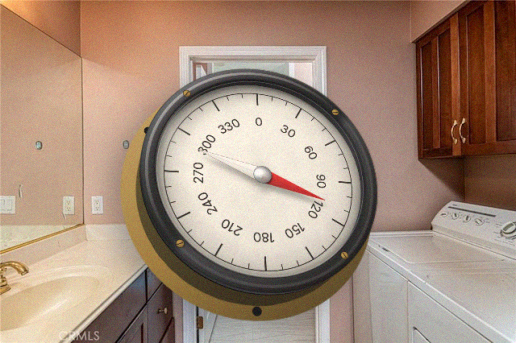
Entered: 110 °
